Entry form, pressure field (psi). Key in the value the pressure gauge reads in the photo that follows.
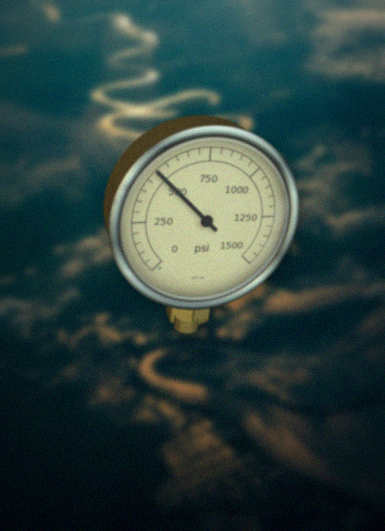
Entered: 500 psi
